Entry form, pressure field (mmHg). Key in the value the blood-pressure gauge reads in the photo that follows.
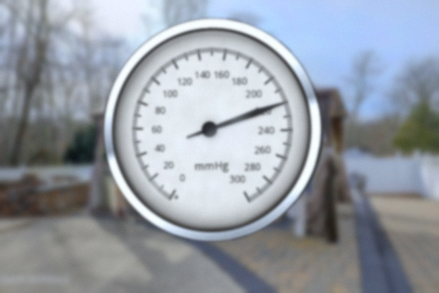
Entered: 220 mmHg
